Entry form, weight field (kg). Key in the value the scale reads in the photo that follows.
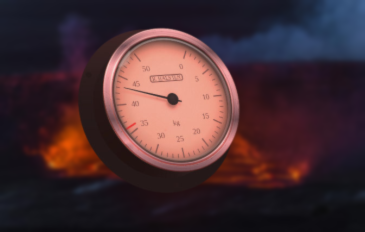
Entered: 43 kg
